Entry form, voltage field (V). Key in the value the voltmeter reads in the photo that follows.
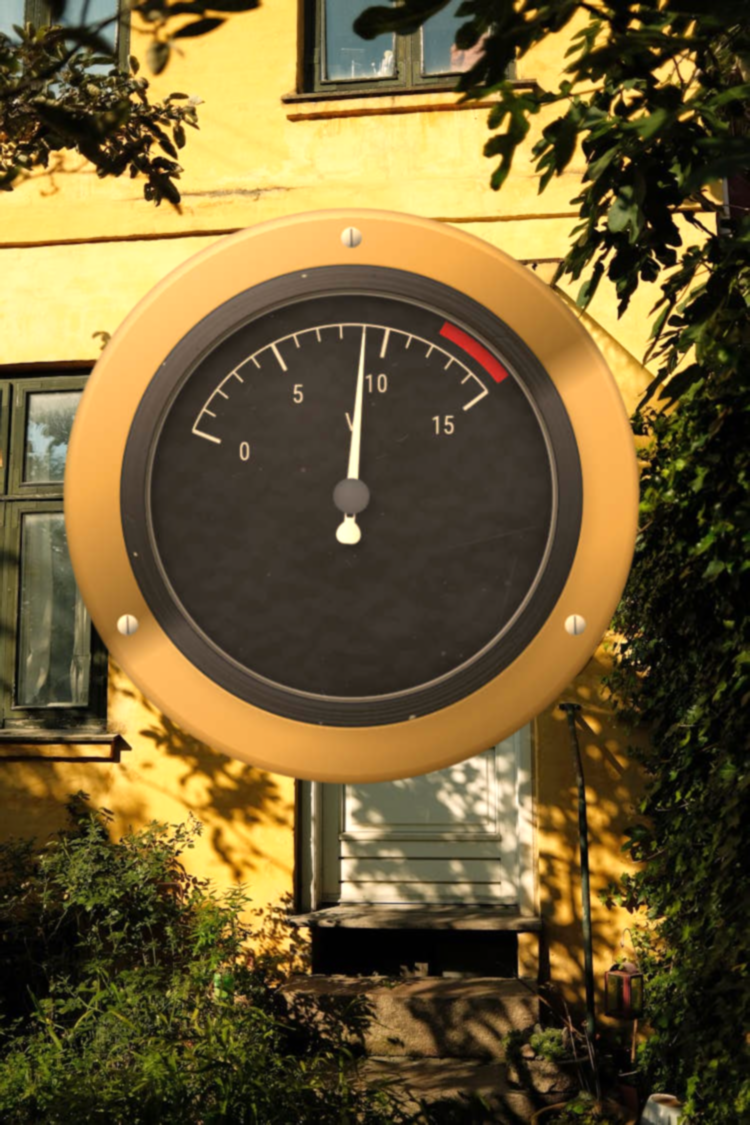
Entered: 9 V
